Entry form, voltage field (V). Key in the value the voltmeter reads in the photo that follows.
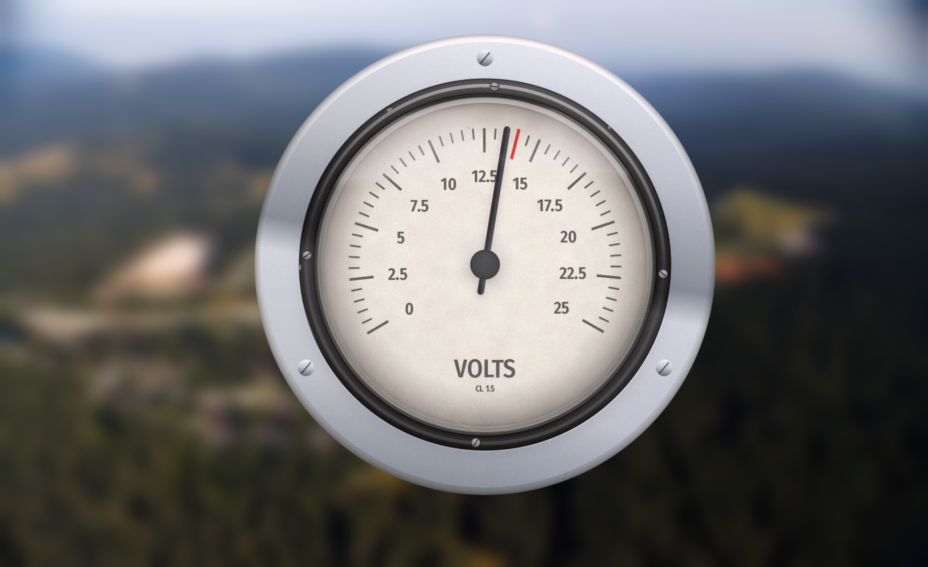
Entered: 13.5 V
